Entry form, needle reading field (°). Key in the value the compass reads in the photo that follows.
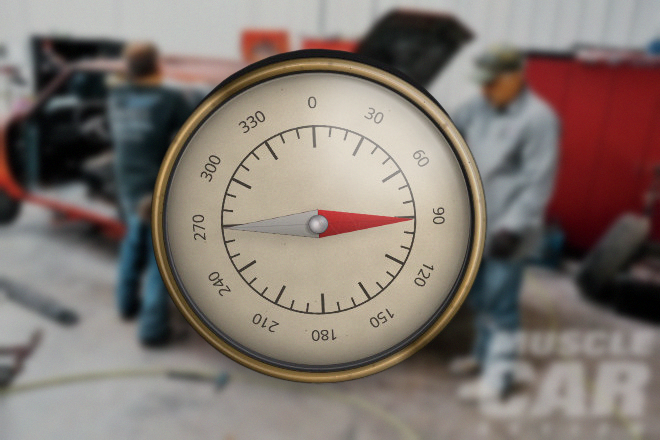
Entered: 90 °
